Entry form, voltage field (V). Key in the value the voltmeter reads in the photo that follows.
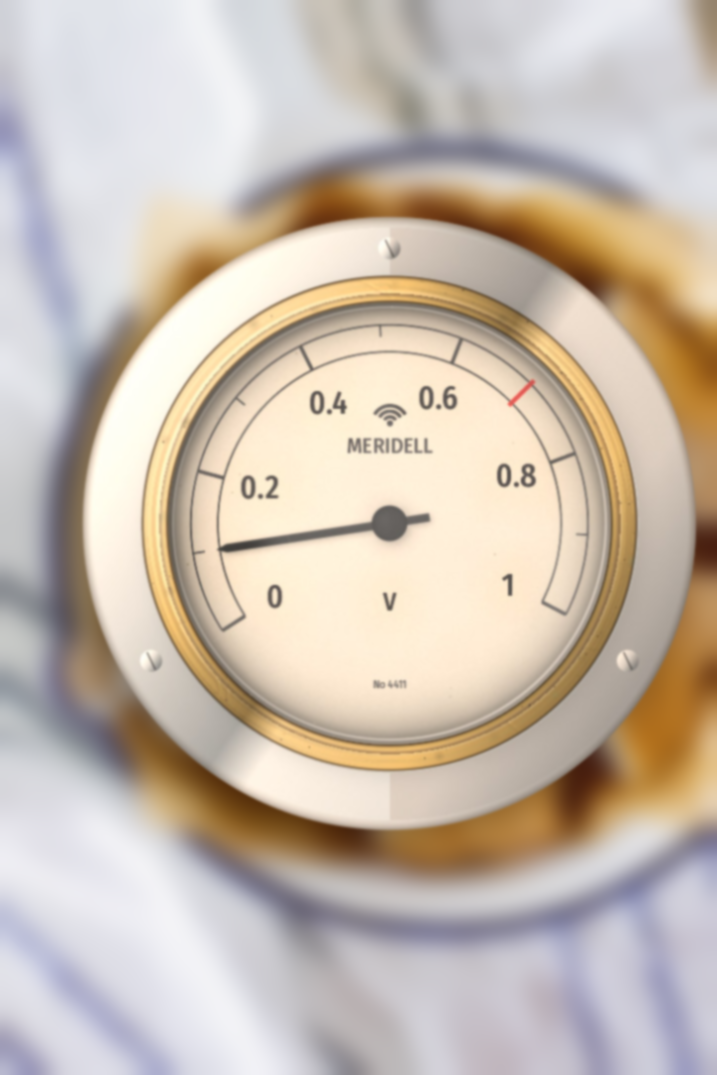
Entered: 0.1 V
